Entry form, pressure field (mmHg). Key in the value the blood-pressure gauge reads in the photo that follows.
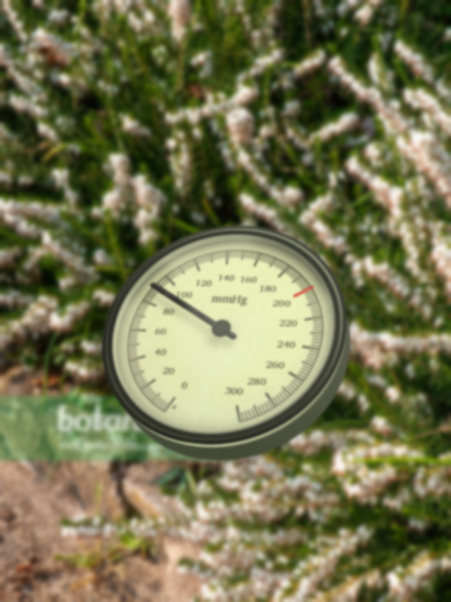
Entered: 90 mmHg
